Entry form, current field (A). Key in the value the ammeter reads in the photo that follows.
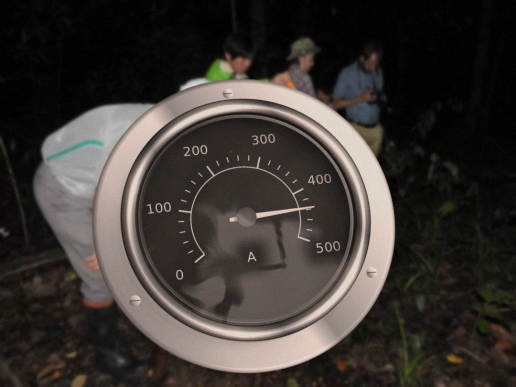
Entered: 440 A
